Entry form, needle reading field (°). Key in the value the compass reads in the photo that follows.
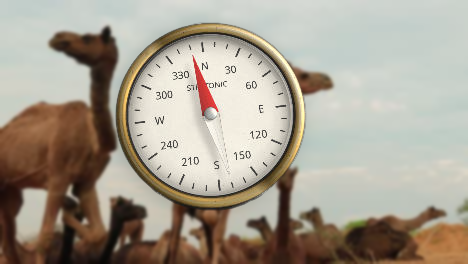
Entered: 350 °
